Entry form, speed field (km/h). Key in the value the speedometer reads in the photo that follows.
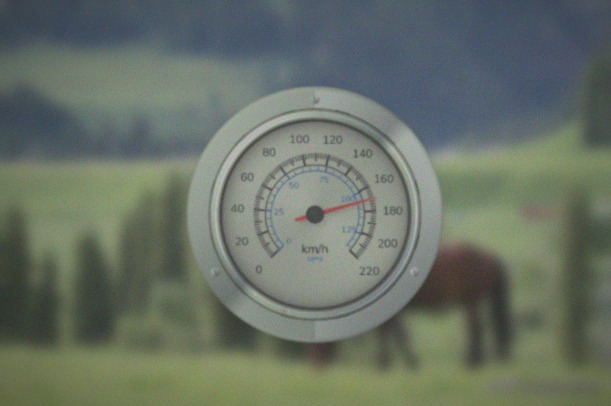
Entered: 170 km/h
